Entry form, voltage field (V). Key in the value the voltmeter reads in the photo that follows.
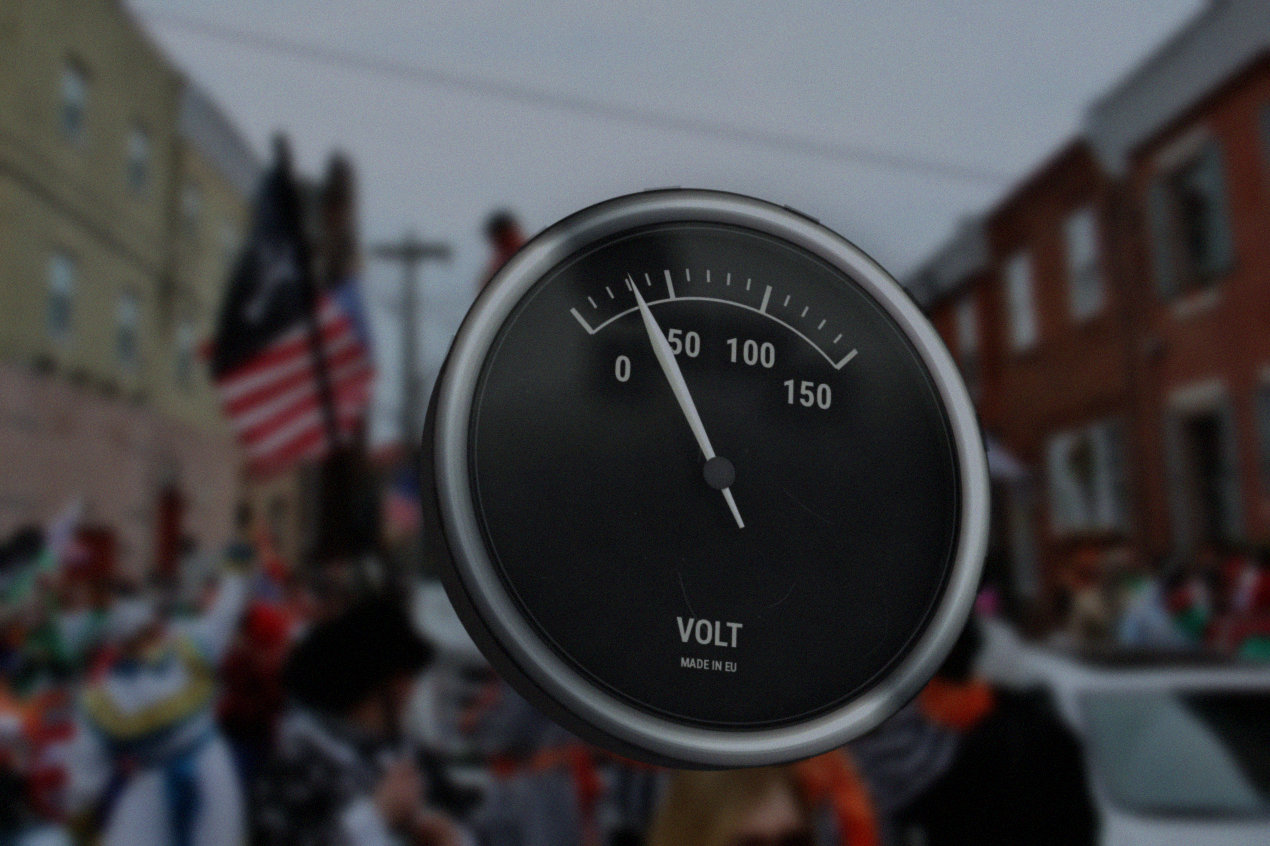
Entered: 30 V
